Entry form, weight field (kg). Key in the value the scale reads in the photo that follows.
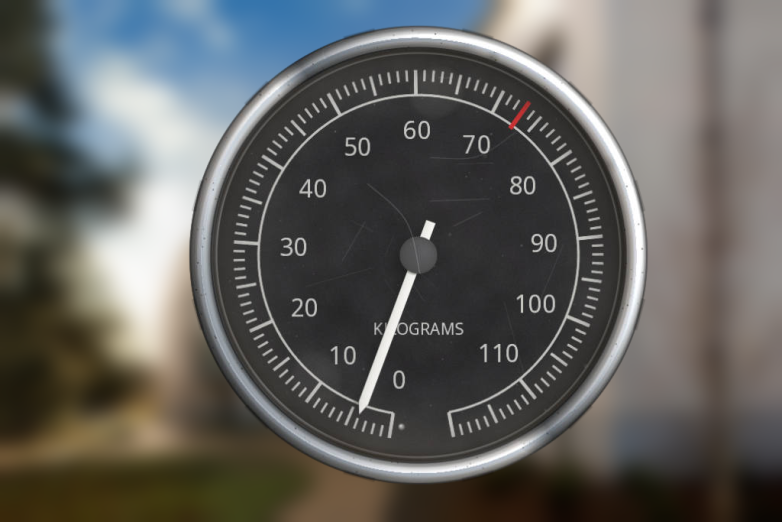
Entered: 4 kg
